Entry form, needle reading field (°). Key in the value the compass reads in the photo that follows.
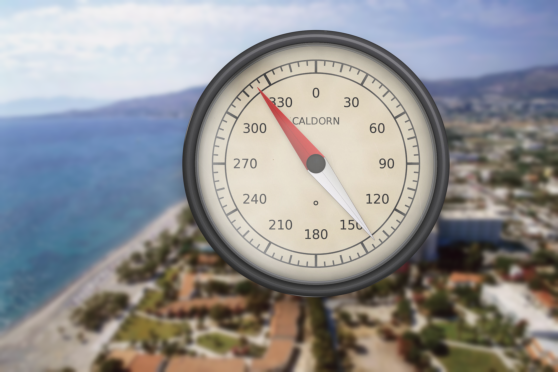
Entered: 322.5 °
